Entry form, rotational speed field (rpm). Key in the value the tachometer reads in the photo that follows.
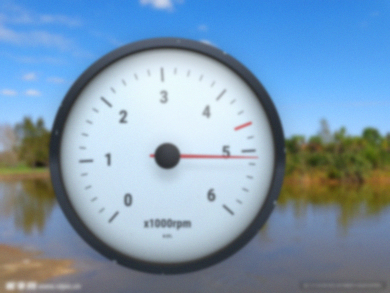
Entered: 5100 rpm
